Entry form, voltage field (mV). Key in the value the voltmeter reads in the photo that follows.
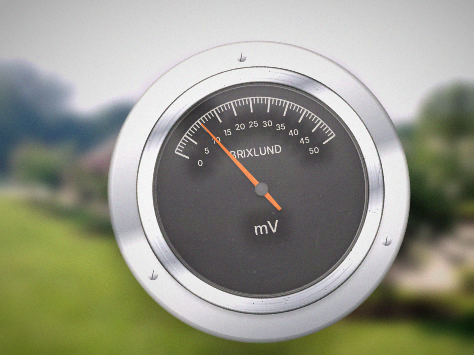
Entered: 10 mV
